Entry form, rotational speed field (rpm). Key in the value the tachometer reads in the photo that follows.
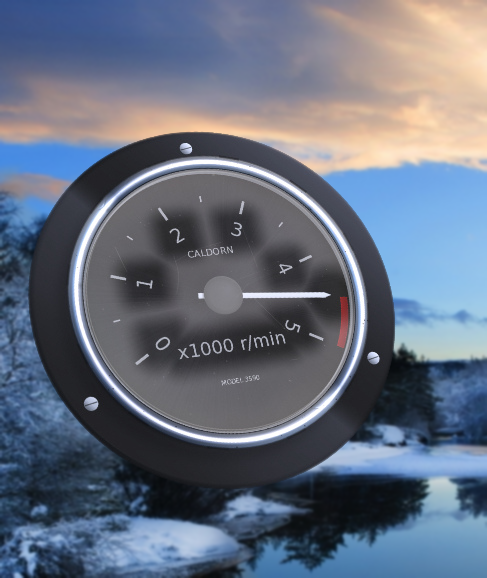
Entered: 4500 rpm
